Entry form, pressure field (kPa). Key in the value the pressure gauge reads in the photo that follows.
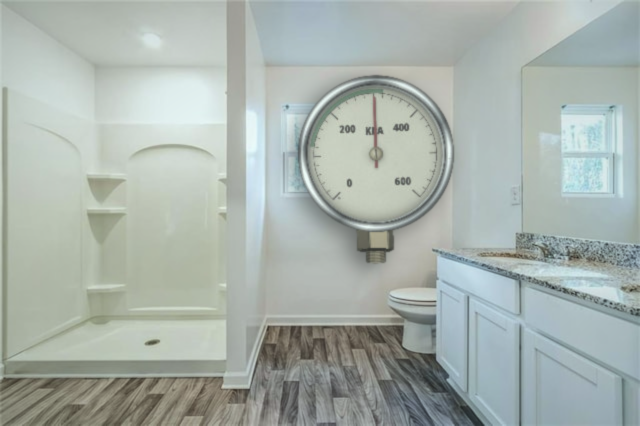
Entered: 300 kPa
